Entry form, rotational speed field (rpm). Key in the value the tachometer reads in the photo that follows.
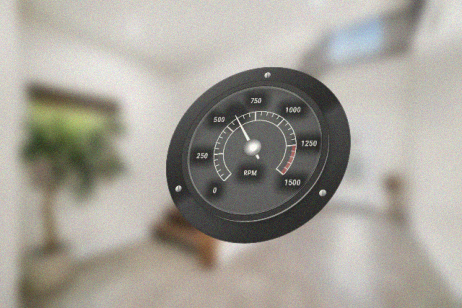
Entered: 600 rpm
